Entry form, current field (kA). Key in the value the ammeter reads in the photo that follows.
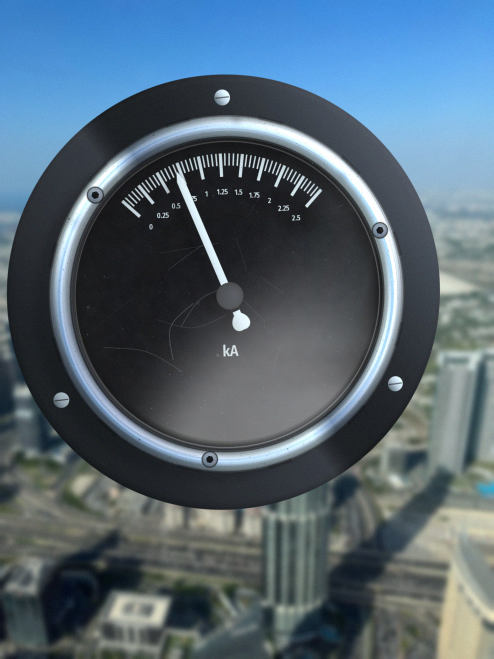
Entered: 0.7 kA
